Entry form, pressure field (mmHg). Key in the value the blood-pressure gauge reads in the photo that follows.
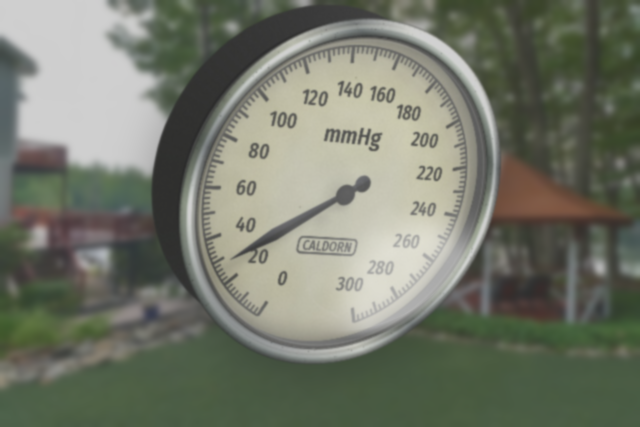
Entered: 30 mmHg
